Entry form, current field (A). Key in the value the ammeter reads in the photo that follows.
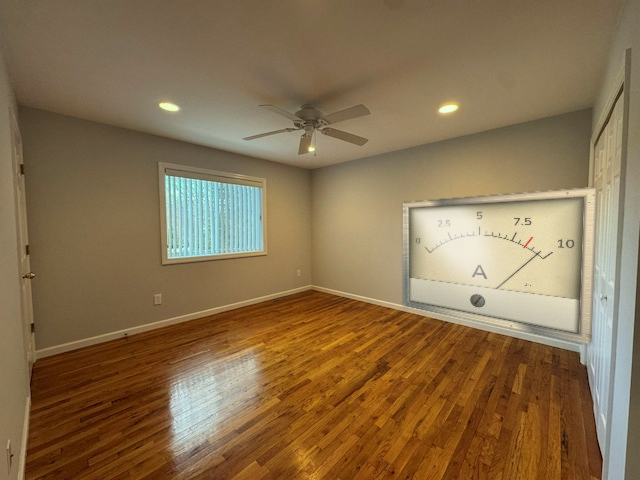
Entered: 9.5 A
